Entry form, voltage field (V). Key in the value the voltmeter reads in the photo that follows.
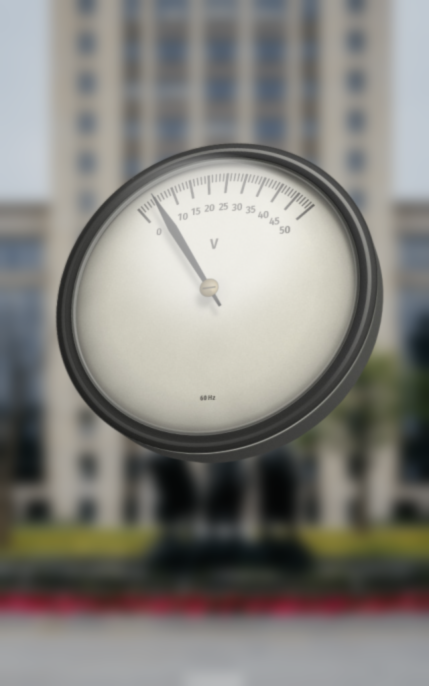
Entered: 5 V
